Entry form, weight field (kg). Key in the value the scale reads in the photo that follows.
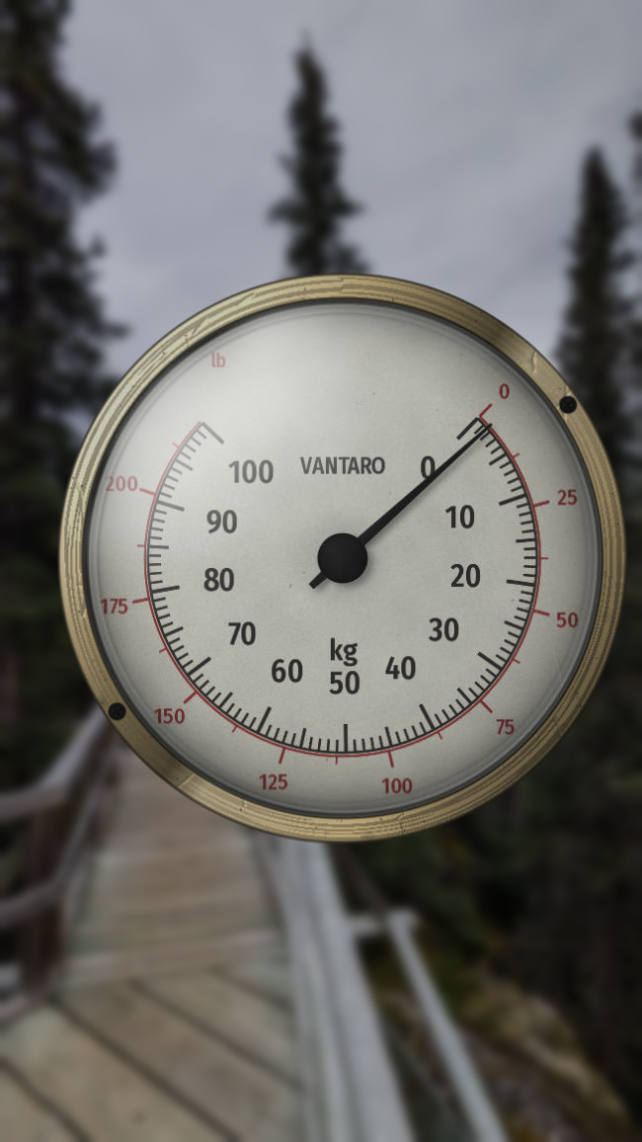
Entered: 1.5 kg
